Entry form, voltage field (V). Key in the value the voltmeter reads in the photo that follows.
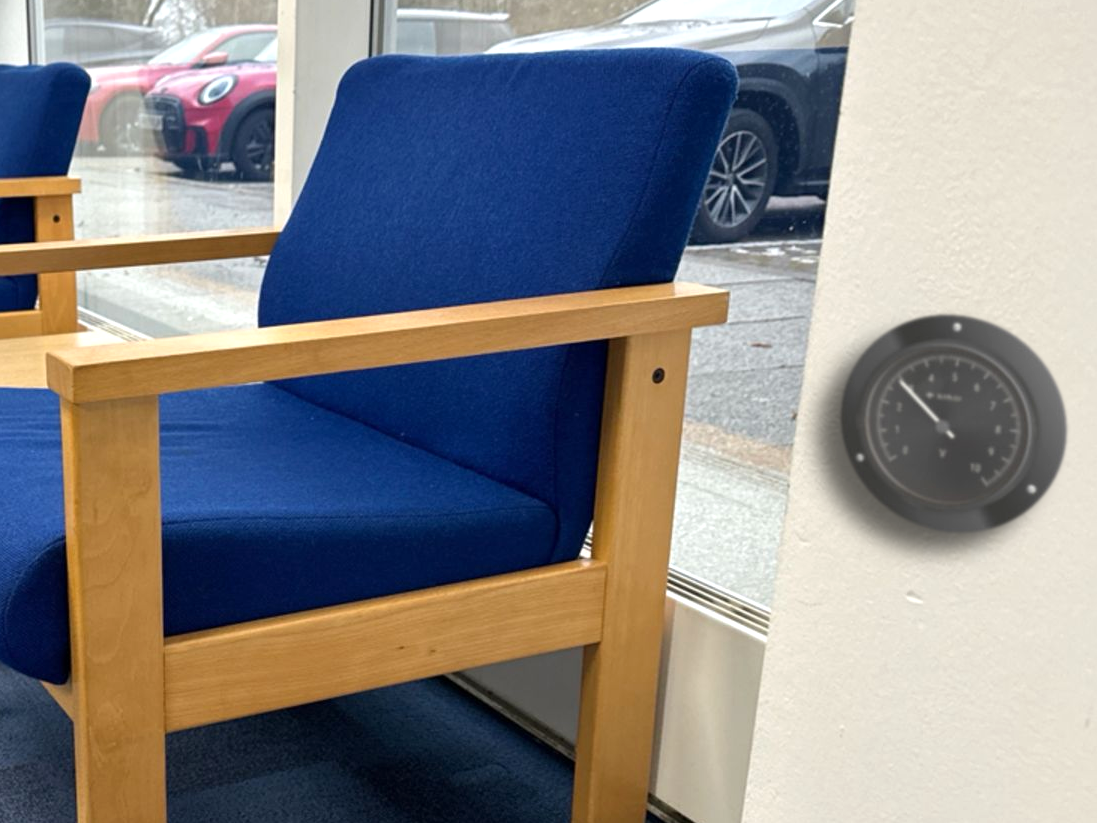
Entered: 3 V
